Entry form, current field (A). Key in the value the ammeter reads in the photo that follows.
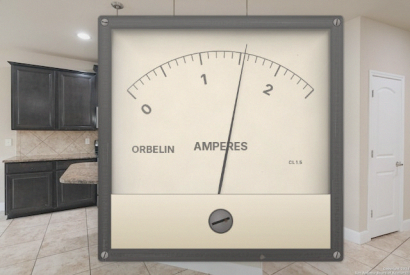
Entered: 1.55 A
